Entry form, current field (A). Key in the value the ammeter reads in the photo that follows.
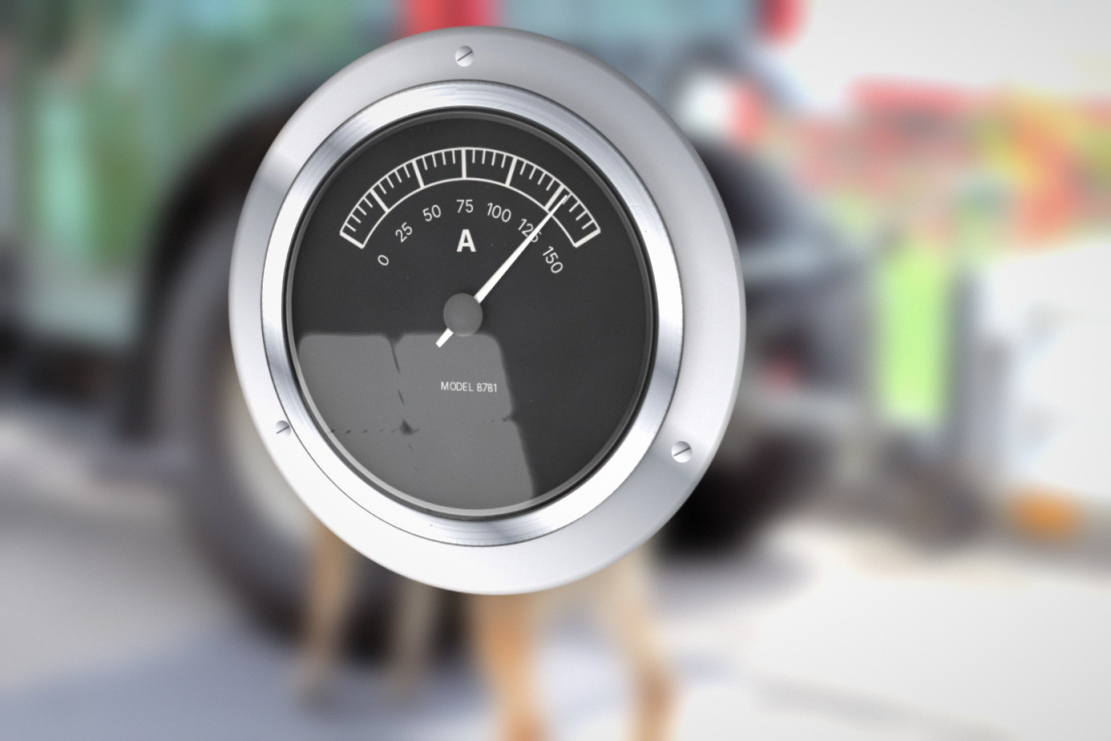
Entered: 130 A
